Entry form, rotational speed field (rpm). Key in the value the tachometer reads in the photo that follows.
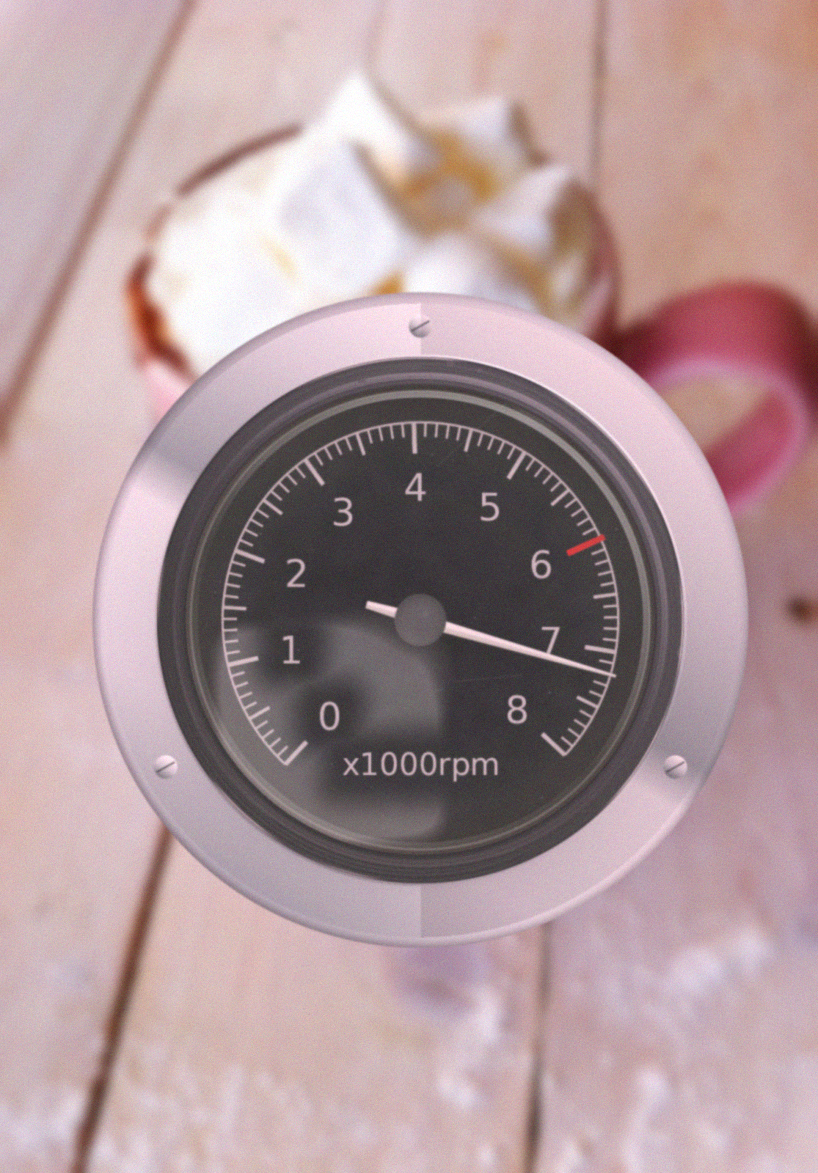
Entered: 7200 rpm
